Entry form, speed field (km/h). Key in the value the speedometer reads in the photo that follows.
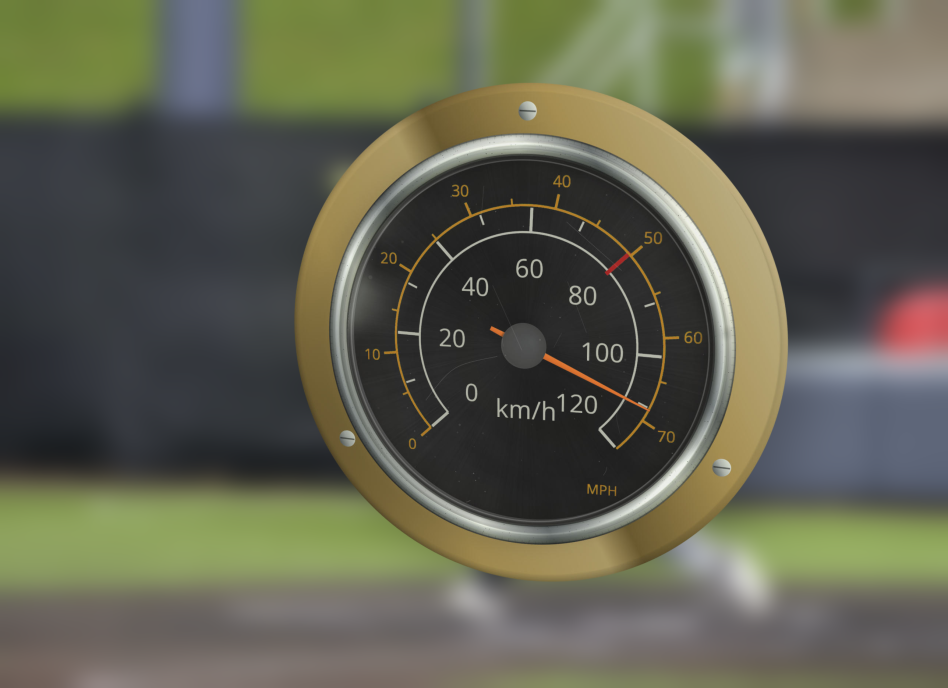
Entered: 110 km/h
